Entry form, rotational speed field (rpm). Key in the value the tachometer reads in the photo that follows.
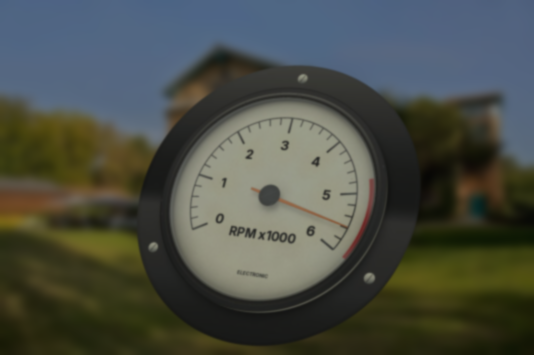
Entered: 5600 rpm
